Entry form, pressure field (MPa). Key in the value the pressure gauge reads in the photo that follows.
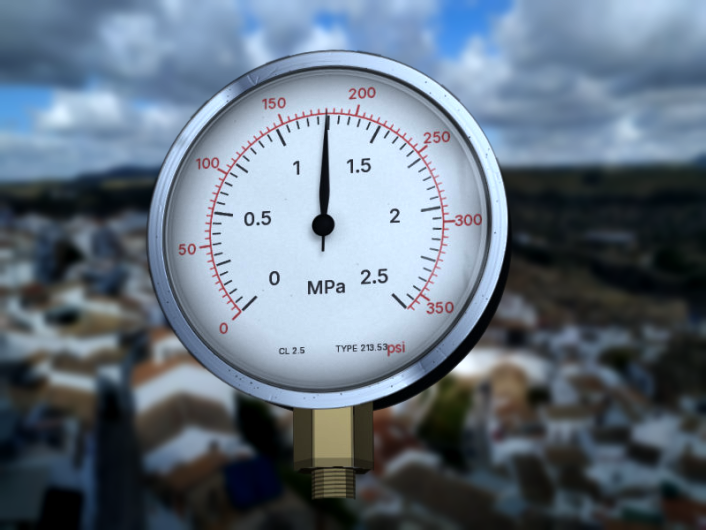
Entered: 1.25 MPa
